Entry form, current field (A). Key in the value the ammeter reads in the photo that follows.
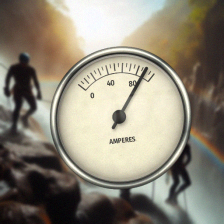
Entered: 90 A
